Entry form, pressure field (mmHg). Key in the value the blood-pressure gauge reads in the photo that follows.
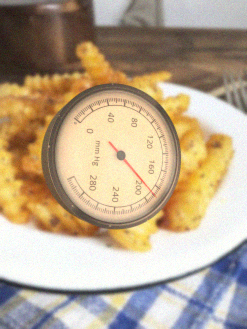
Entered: 190 mmHg
